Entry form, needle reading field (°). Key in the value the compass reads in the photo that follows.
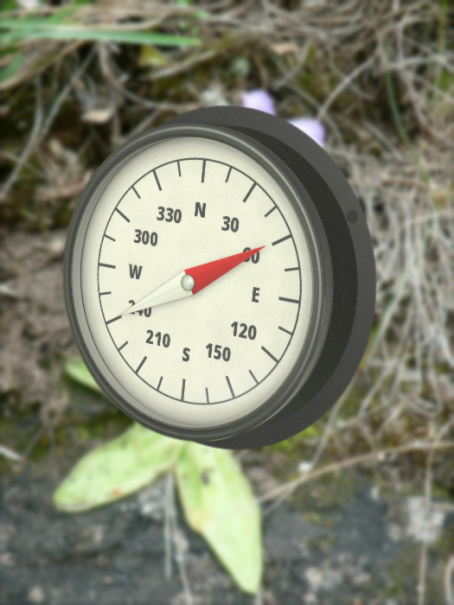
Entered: 60 °
